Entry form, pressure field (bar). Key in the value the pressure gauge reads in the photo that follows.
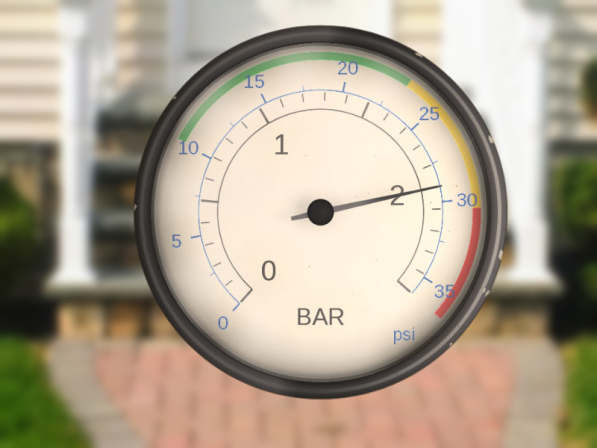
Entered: 2 bar
